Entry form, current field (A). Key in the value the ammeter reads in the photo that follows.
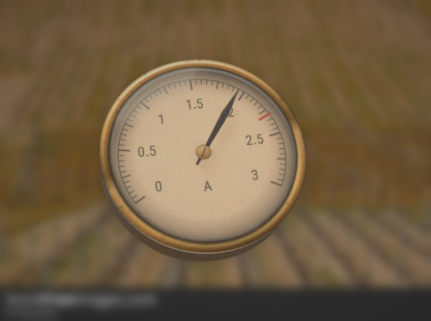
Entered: 1.95 A
